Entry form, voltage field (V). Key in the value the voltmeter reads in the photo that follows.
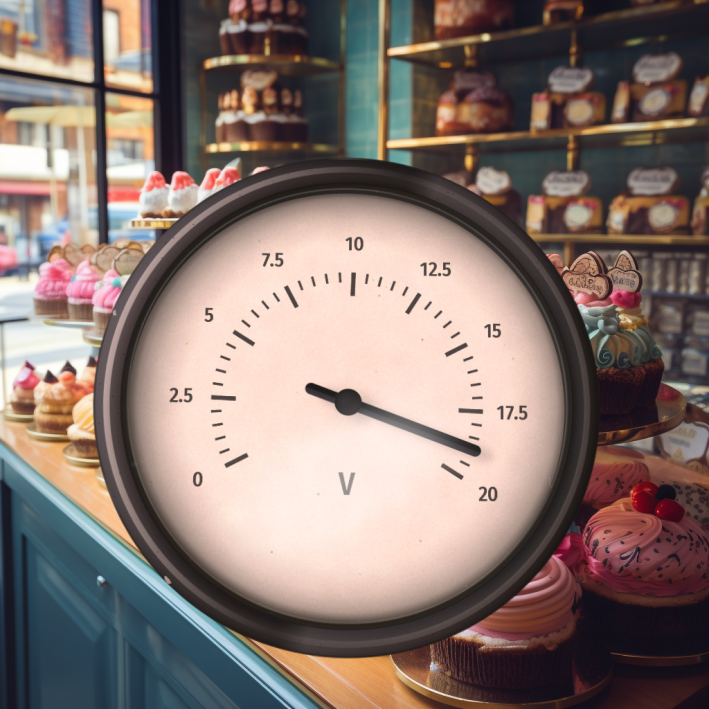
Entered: 19 V
